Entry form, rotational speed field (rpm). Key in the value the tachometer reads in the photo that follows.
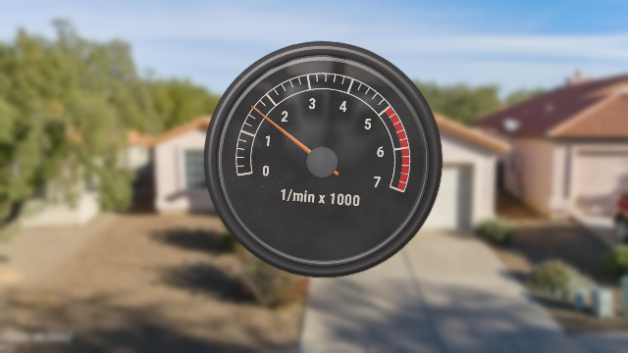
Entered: 1600 rpm
